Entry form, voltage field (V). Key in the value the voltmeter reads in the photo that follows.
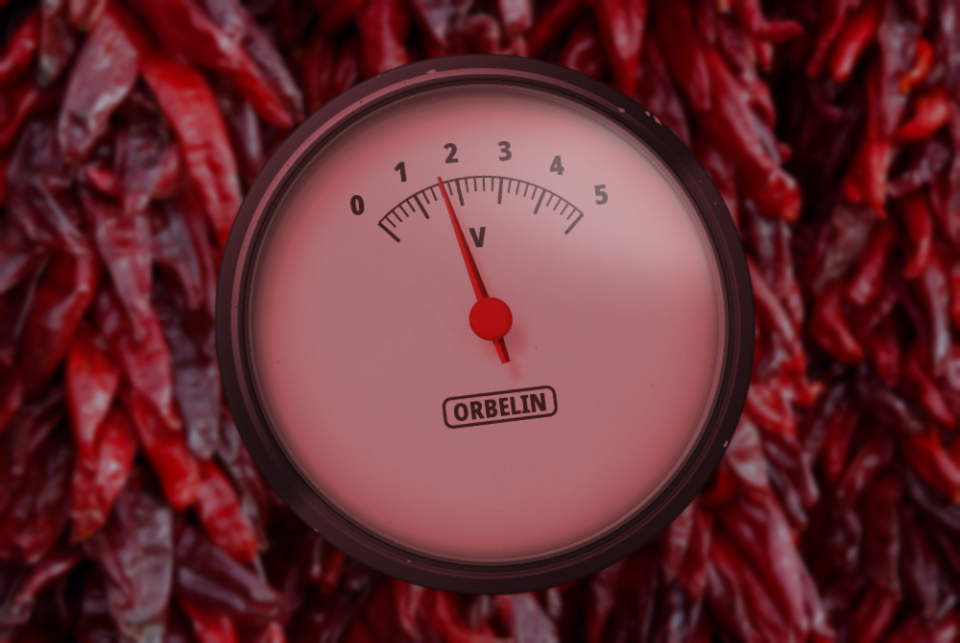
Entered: 1.6 V
